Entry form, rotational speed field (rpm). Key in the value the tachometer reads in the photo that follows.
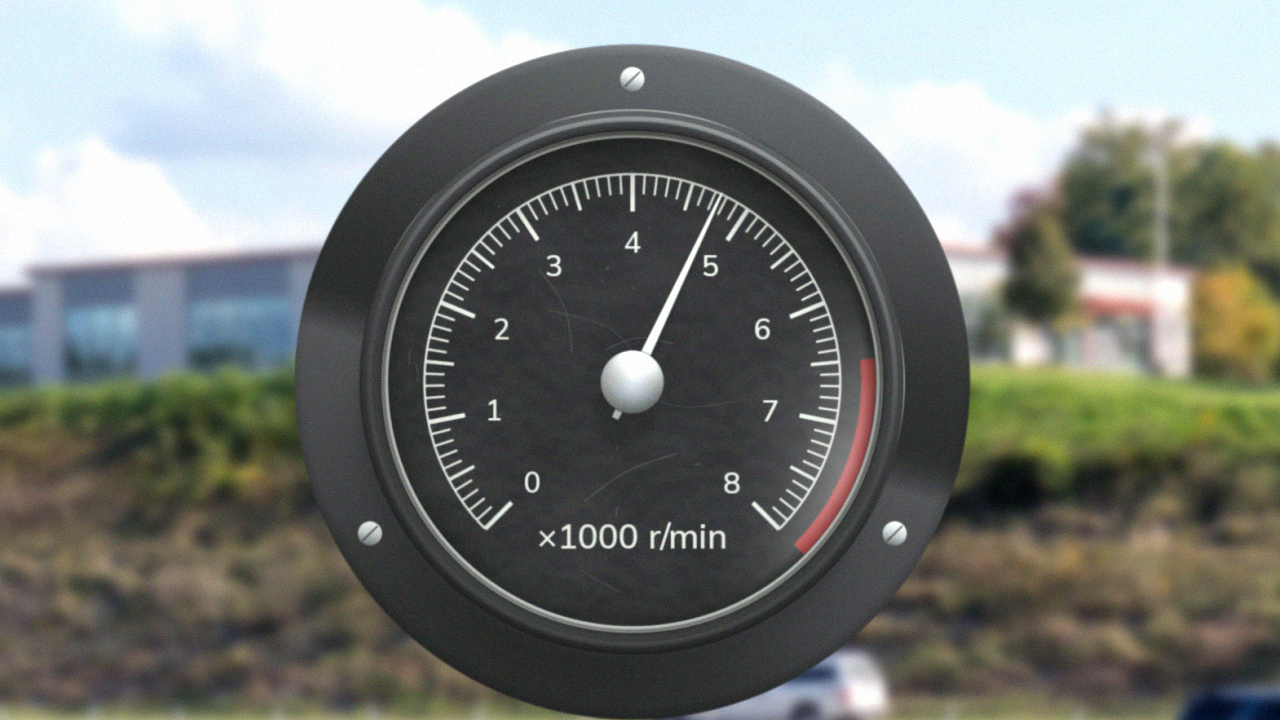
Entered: 4750 rpm
